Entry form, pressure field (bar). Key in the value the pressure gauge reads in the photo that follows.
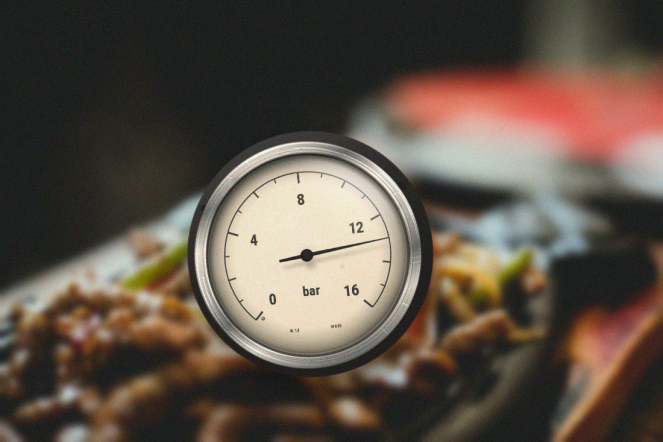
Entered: 13 bar
